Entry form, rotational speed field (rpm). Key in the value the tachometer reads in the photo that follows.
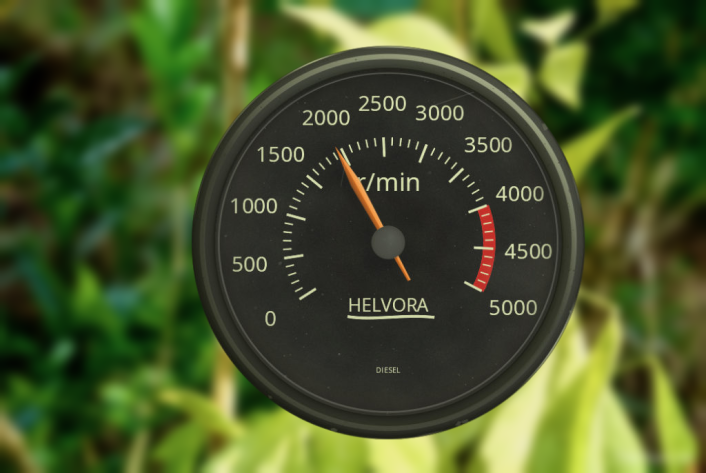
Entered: 1950 rpm
